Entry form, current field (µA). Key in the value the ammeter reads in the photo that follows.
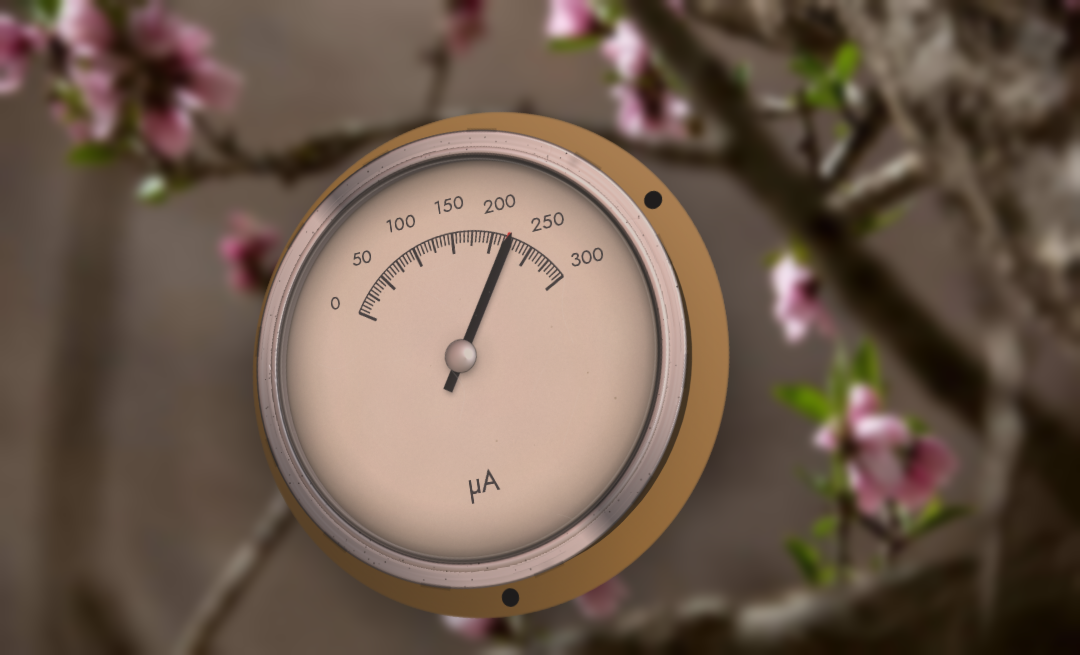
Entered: 225 µA
